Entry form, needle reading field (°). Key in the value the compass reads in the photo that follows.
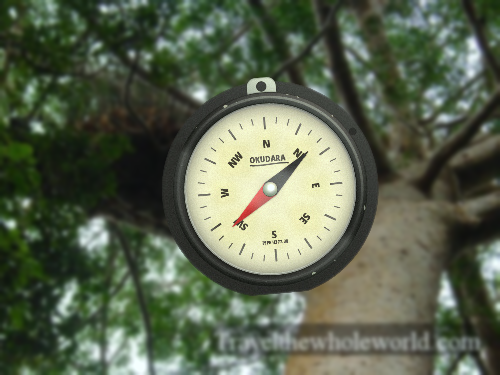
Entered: 230 °
